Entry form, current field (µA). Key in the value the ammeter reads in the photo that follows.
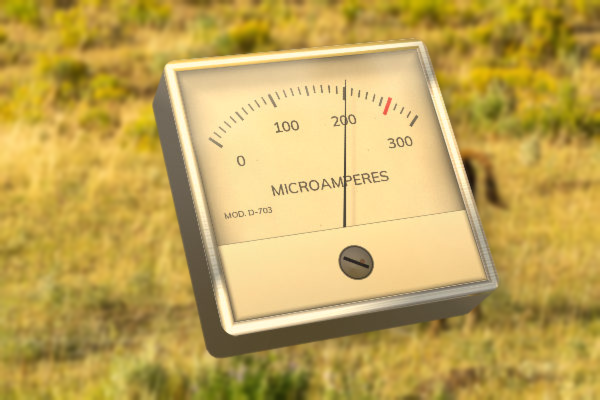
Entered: 200 µA
